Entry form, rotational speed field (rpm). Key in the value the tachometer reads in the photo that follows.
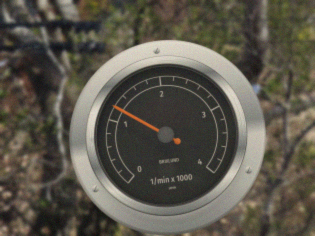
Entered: 1200 rpm
